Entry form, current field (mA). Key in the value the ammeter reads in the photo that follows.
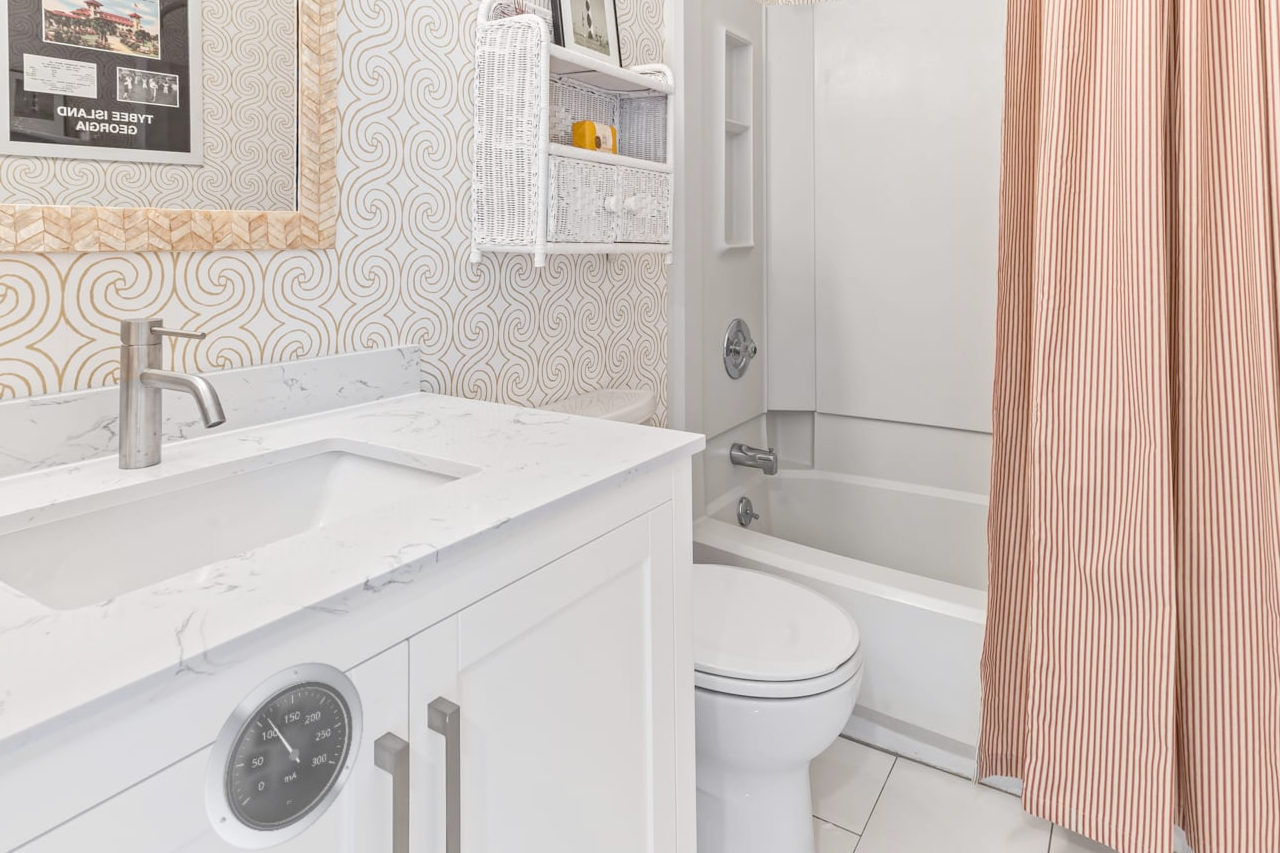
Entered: 110 mA
